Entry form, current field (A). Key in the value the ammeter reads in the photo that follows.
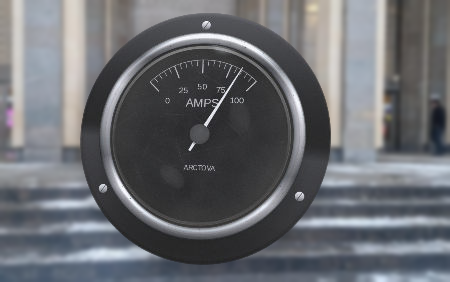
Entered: 85 A
